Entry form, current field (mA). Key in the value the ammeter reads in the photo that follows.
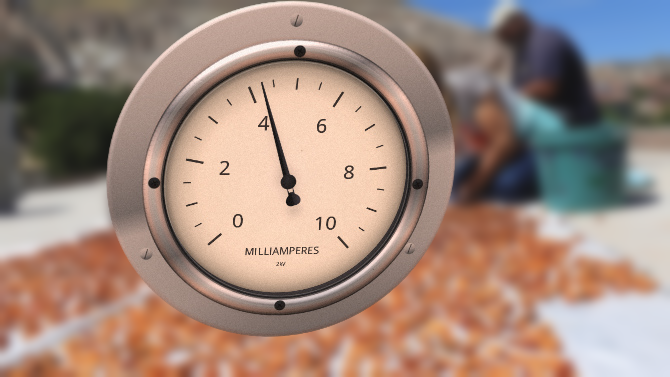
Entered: 4.25 mA
